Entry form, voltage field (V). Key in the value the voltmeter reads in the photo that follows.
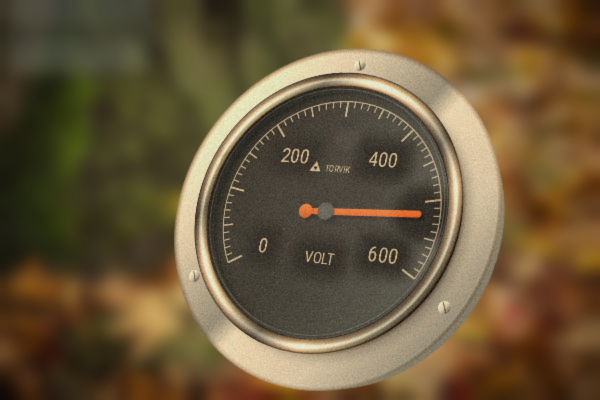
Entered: 520 V
